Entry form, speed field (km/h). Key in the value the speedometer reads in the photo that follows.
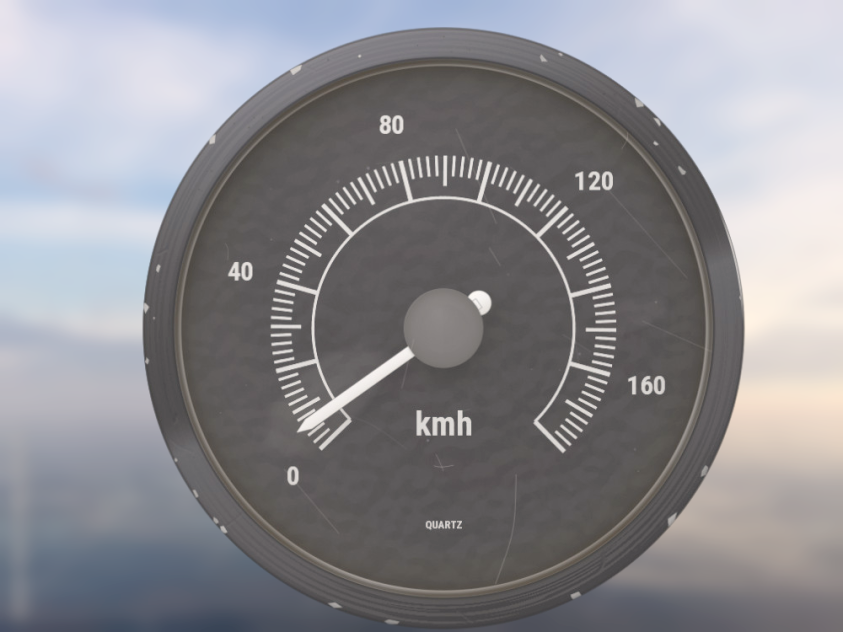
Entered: 6 km/h
